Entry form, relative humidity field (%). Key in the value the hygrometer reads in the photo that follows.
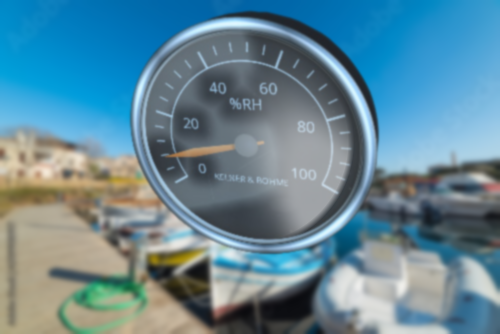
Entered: 8 %
